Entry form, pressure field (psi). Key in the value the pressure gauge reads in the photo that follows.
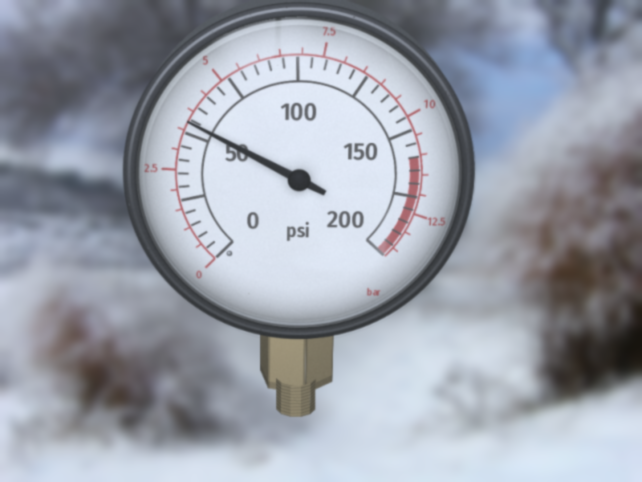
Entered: 55 psi
